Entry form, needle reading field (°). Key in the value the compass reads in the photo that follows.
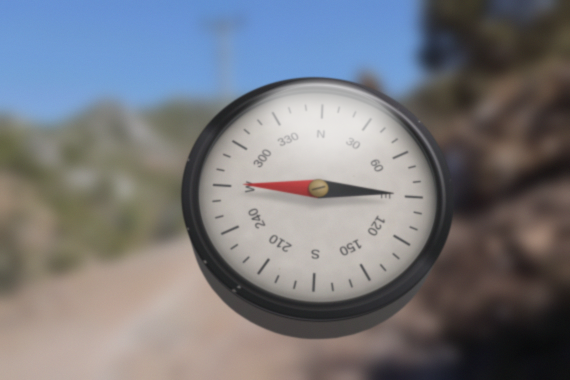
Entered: 270 °
